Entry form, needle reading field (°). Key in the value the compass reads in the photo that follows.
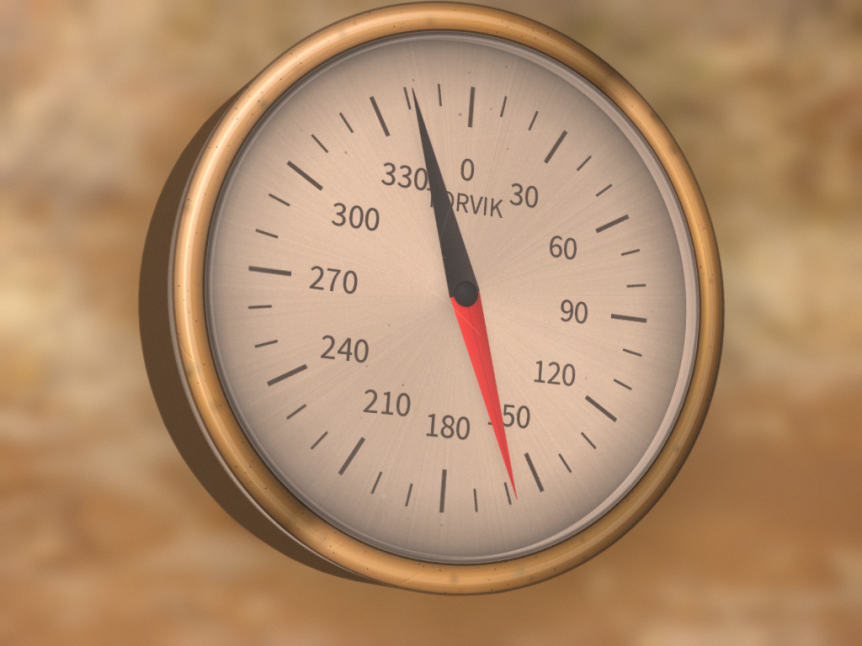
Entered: 160 °
